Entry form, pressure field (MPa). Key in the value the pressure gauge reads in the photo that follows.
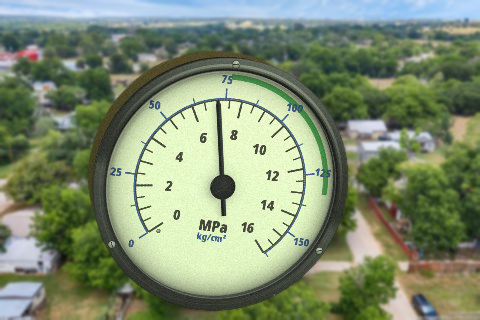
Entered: 7 MPa
